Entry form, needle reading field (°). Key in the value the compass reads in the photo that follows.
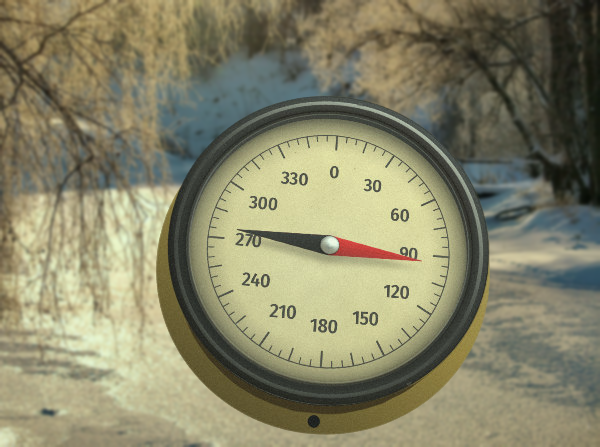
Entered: 95 °
